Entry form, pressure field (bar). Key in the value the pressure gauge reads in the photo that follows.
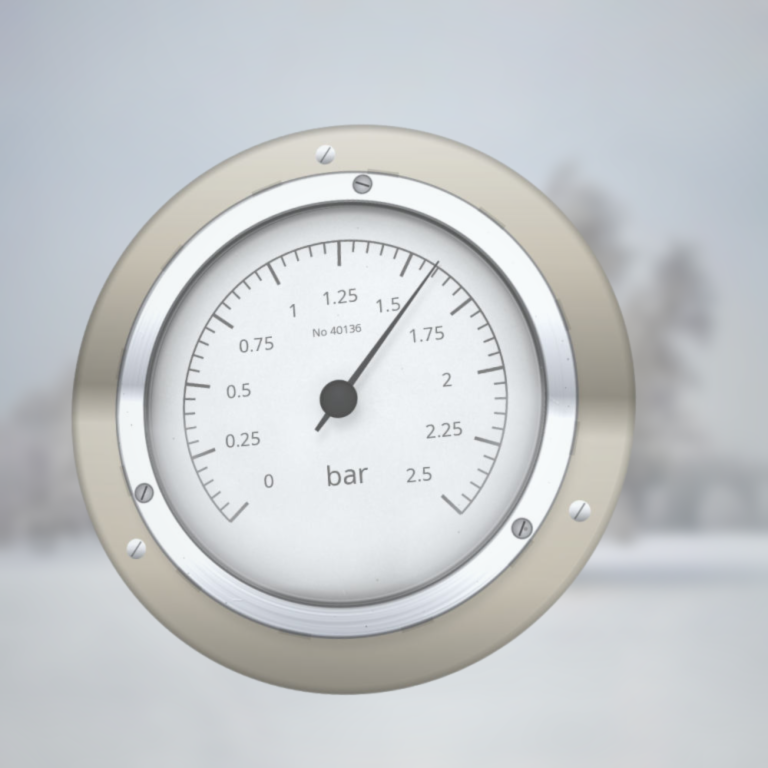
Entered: 1.6 bar
